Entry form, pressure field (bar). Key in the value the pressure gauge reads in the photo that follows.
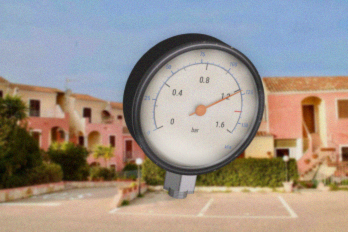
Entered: 1.2 bar
